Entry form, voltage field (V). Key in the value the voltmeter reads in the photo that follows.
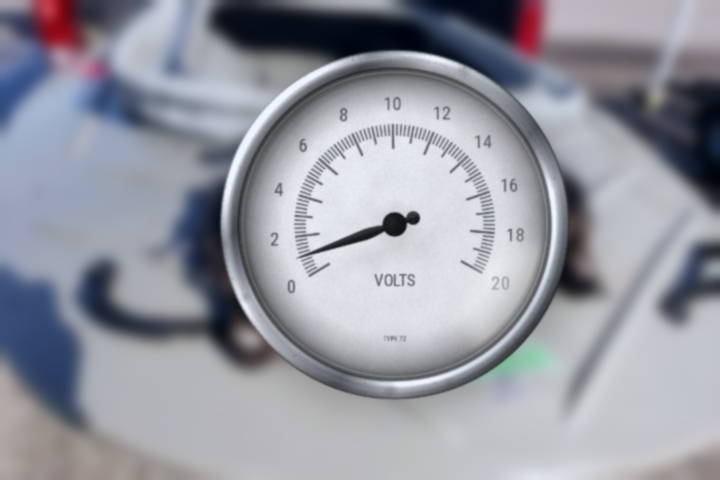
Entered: 1 V
